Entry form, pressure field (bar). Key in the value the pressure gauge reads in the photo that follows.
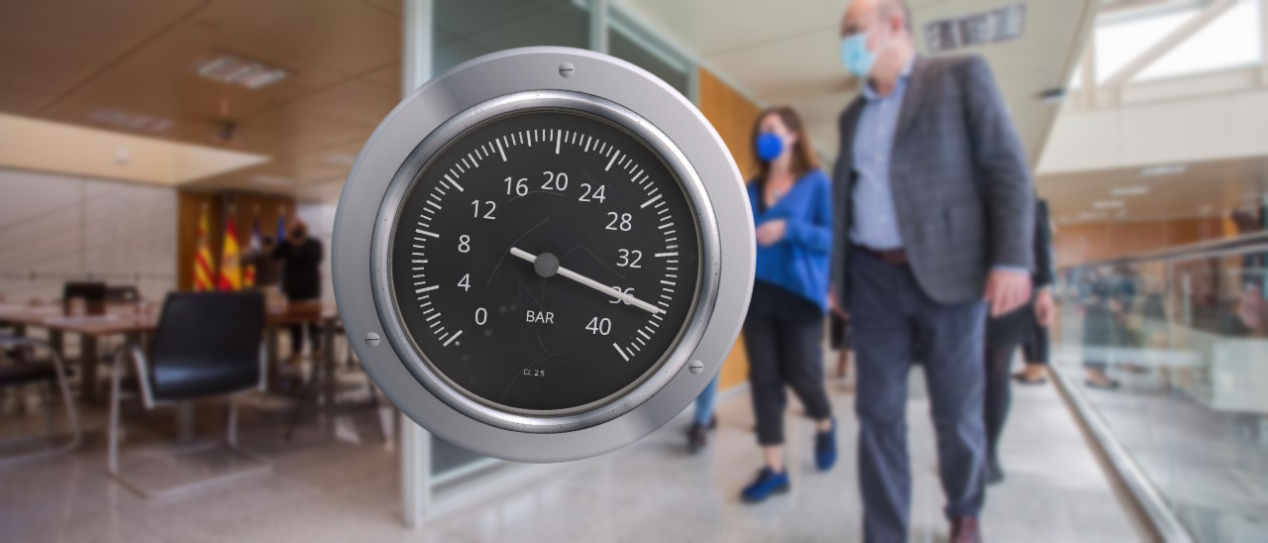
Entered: 36 bar
